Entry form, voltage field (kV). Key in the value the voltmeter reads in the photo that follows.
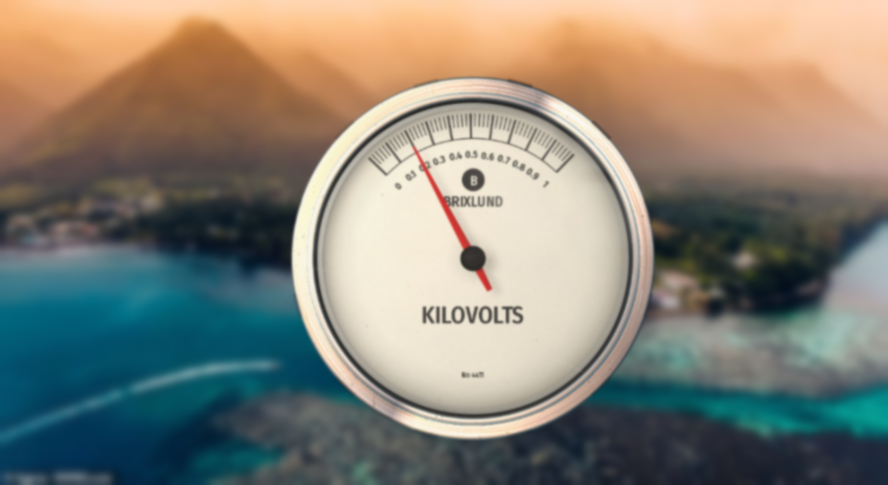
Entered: 0.2 kV
